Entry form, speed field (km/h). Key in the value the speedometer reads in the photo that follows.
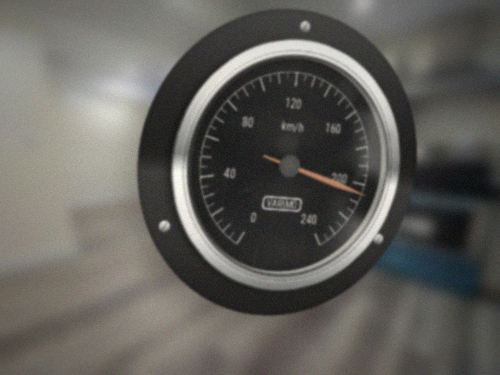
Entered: 205 km/h
